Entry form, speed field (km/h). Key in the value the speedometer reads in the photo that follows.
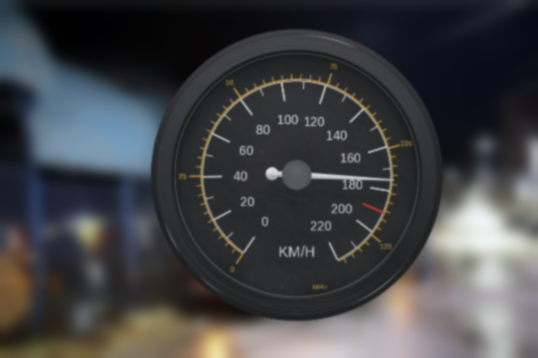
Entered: 175 km/h
